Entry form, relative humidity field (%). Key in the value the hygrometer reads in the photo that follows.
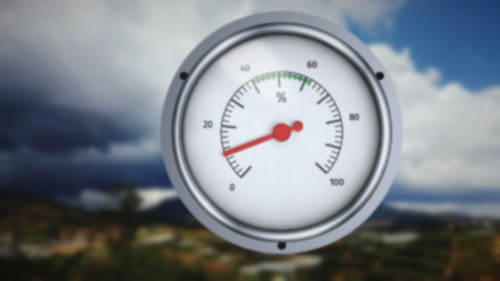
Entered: 10 %
